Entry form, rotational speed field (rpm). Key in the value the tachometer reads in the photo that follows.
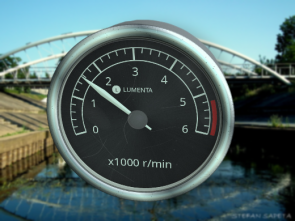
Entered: 1600 rpm
